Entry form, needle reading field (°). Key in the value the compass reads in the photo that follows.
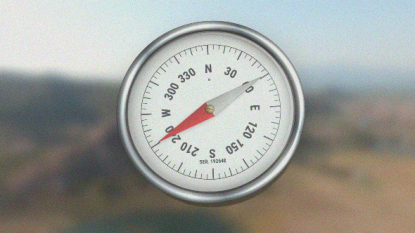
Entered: 240 °
